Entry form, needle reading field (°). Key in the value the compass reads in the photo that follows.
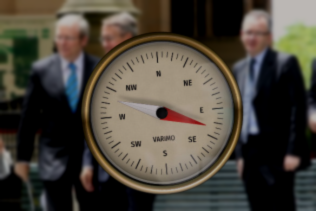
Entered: 110 °
